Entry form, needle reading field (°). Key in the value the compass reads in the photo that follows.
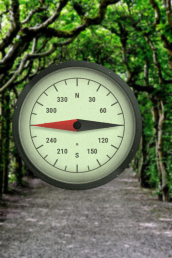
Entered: 270 °
